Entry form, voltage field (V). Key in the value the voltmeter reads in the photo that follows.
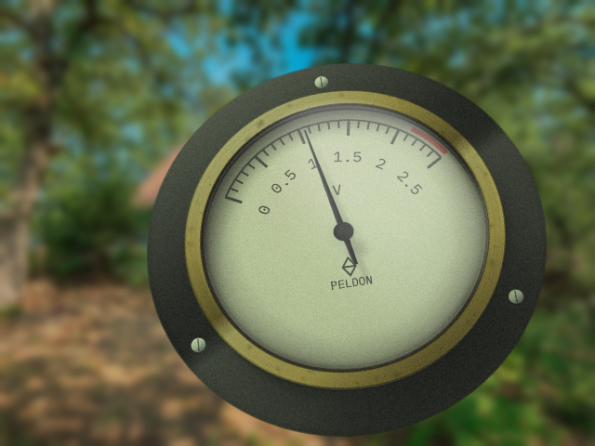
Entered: 1.05 V
